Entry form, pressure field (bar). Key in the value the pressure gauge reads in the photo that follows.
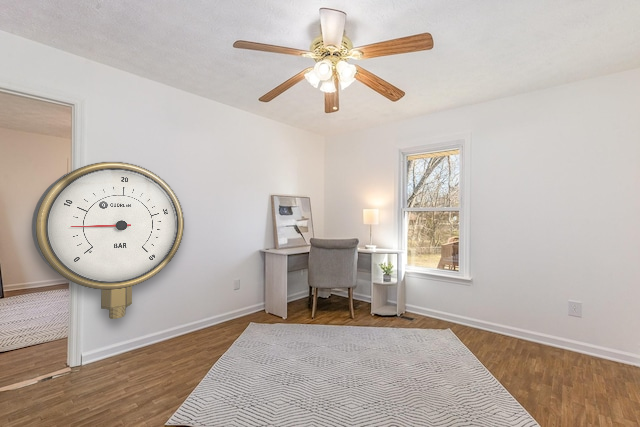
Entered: 6 bar
